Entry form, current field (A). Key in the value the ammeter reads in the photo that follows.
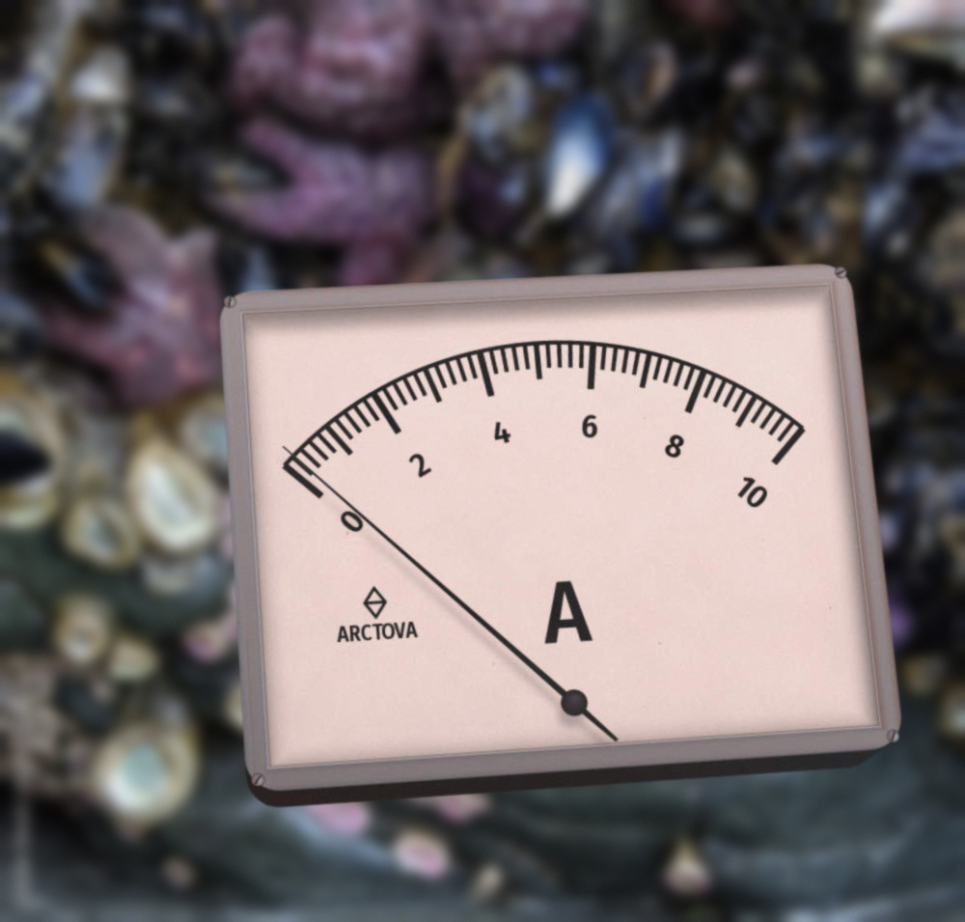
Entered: 0.2 A
